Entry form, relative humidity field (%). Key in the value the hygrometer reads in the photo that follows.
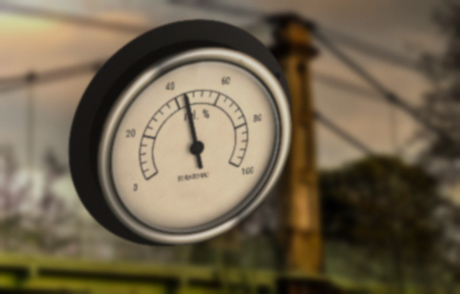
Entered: 44 %
